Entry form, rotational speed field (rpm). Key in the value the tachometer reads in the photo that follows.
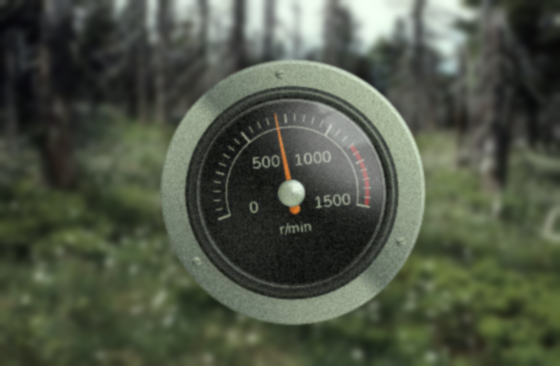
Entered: 700 rpm
